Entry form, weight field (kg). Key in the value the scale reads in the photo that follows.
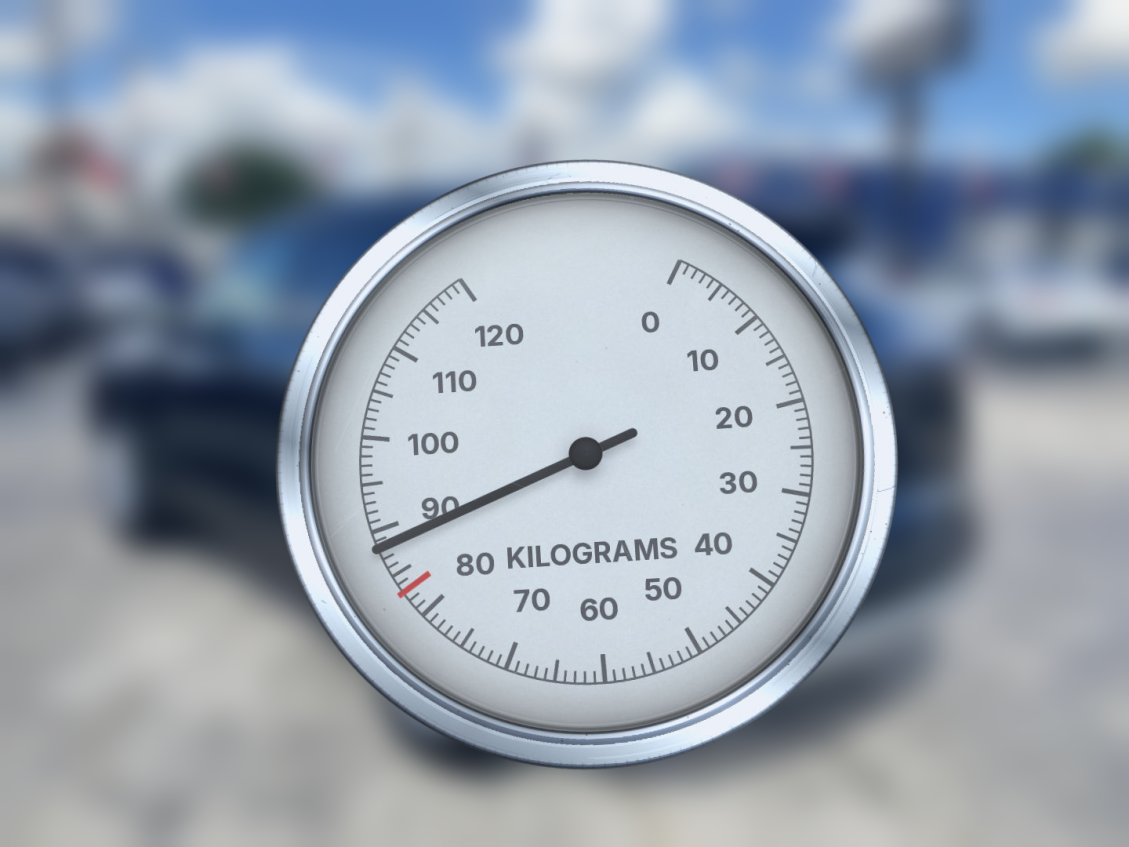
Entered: 88 kg
